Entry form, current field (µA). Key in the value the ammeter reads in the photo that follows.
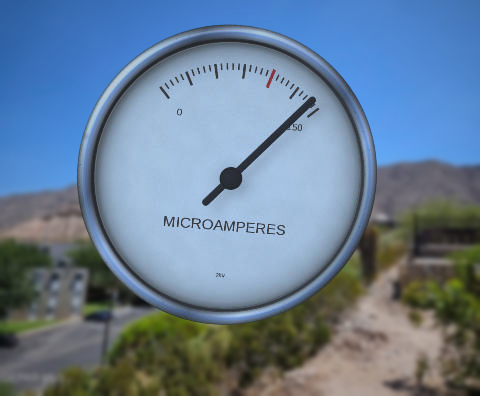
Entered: 140 µA
